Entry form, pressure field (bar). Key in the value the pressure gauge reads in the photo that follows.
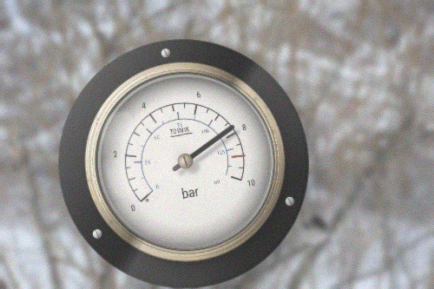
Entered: 7.75 bar
